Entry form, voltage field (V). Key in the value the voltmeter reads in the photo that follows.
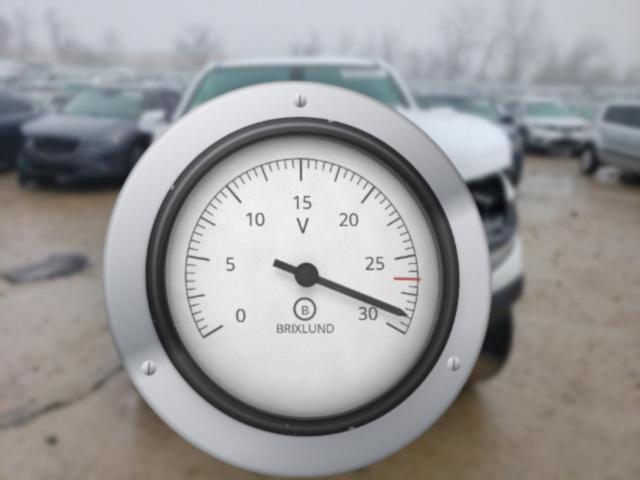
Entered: 29 V
